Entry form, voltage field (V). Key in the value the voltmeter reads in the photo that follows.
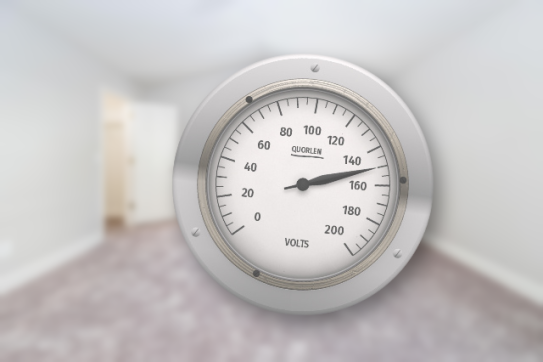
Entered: 150 V
